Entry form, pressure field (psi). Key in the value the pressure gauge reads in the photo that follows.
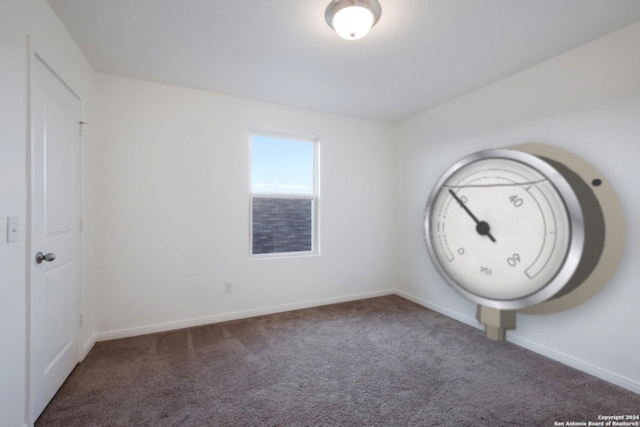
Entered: 20 psi
